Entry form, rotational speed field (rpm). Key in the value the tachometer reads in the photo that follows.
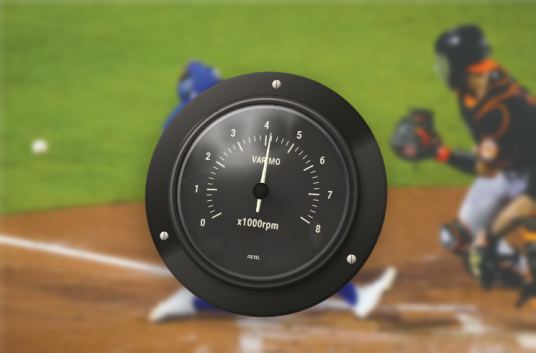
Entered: 4200 rpm
